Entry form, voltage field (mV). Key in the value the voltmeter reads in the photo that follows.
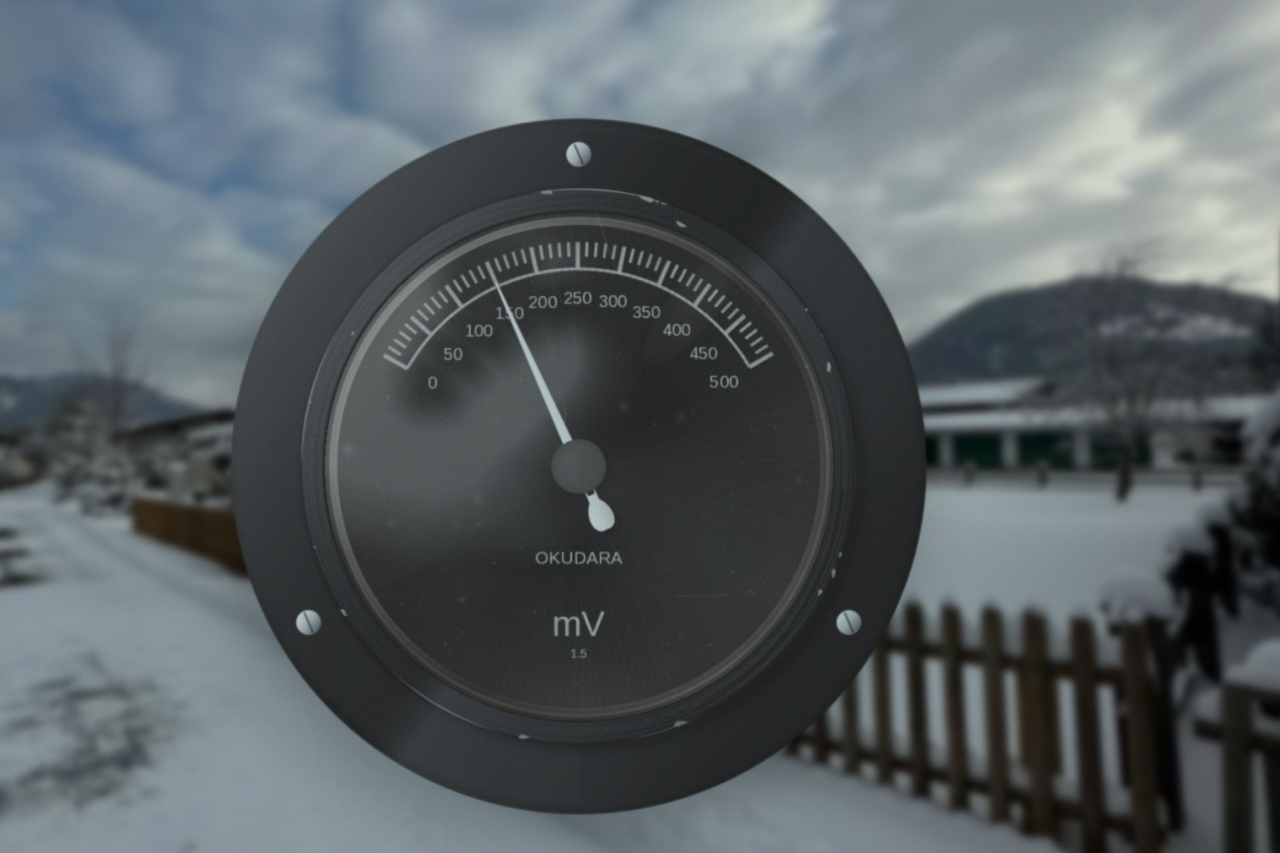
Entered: 150 mV
